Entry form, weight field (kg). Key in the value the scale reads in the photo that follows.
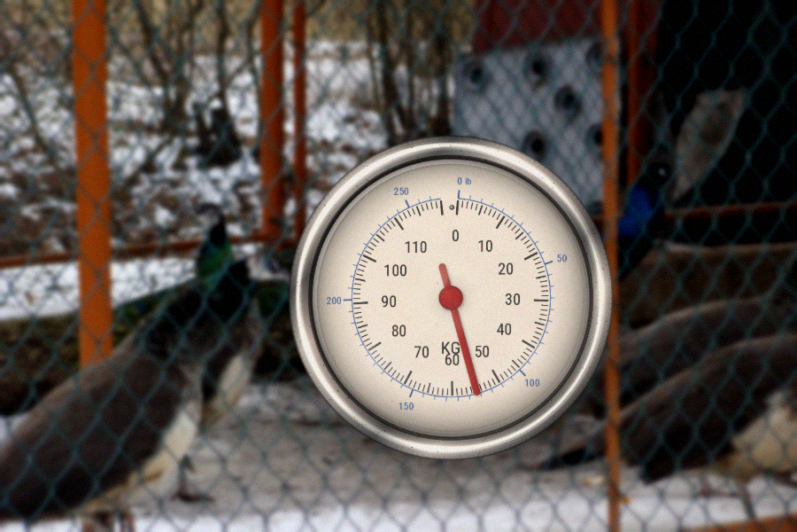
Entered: 55 kg
